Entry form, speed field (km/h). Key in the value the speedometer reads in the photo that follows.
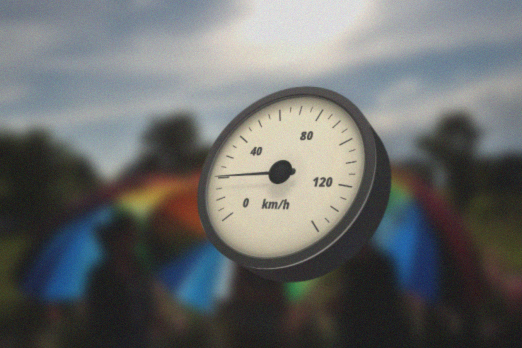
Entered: 20 km/h
